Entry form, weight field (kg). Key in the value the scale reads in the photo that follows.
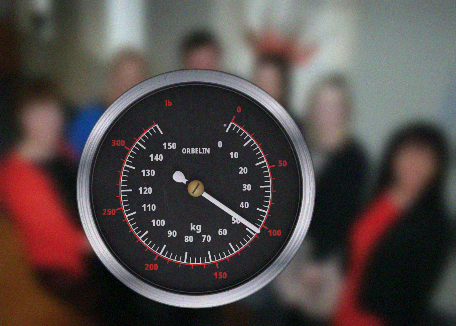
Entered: 48 kg
